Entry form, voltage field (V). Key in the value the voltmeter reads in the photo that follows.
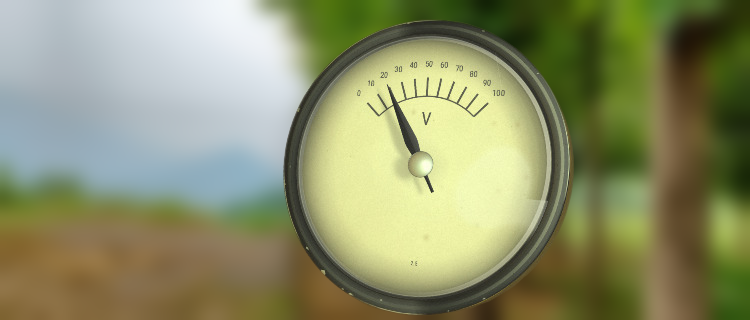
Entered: 20 V
